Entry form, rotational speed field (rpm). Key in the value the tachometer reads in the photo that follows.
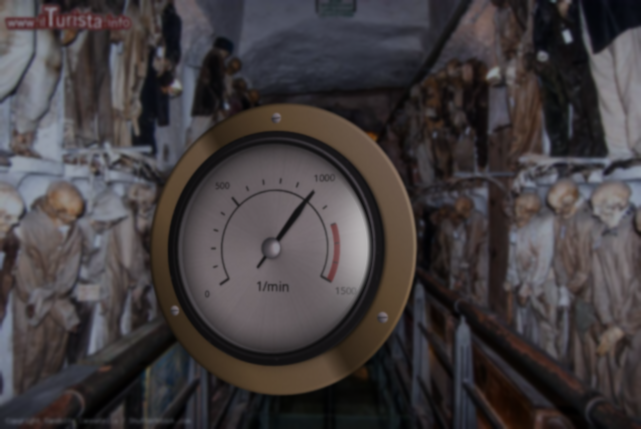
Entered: 1000 rpm
